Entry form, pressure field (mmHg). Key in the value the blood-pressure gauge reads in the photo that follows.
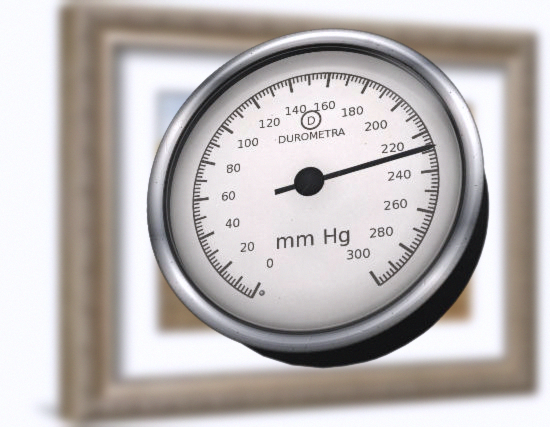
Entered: 230 mmHg
